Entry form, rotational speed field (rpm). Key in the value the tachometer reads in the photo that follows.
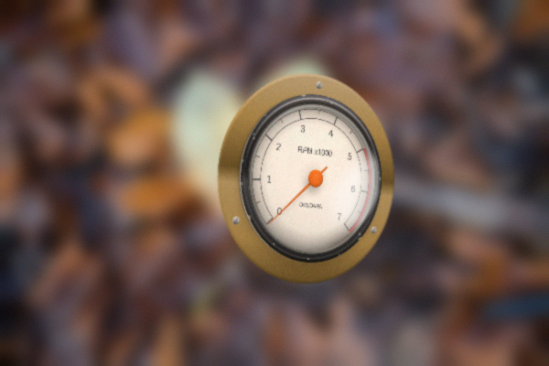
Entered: 0 rpm
